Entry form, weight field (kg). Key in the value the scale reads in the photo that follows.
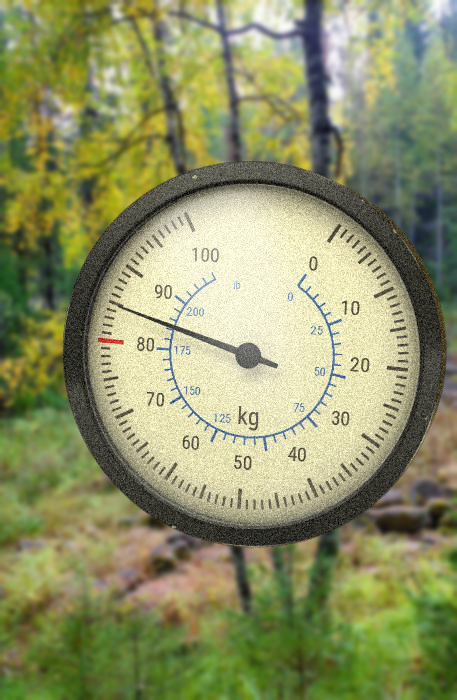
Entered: 85 kg
